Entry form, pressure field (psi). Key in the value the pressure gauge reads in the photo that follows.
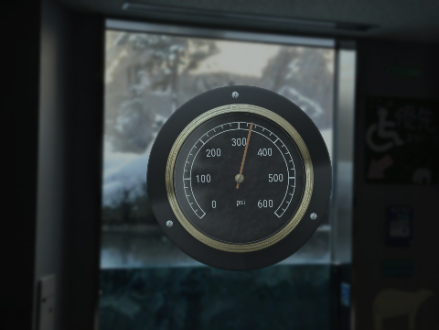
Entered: 330 psi
